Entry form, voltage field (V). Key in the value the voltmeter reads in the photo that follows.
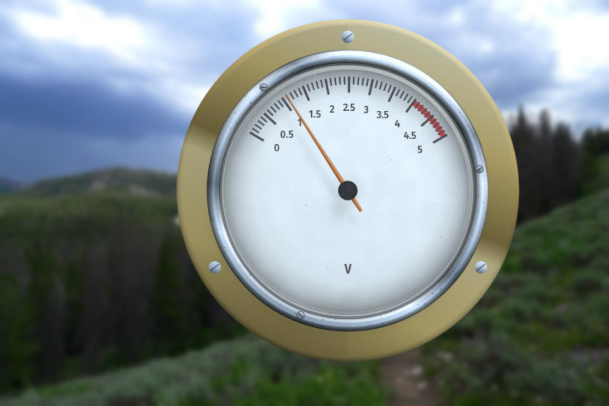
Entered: 1.1 V
